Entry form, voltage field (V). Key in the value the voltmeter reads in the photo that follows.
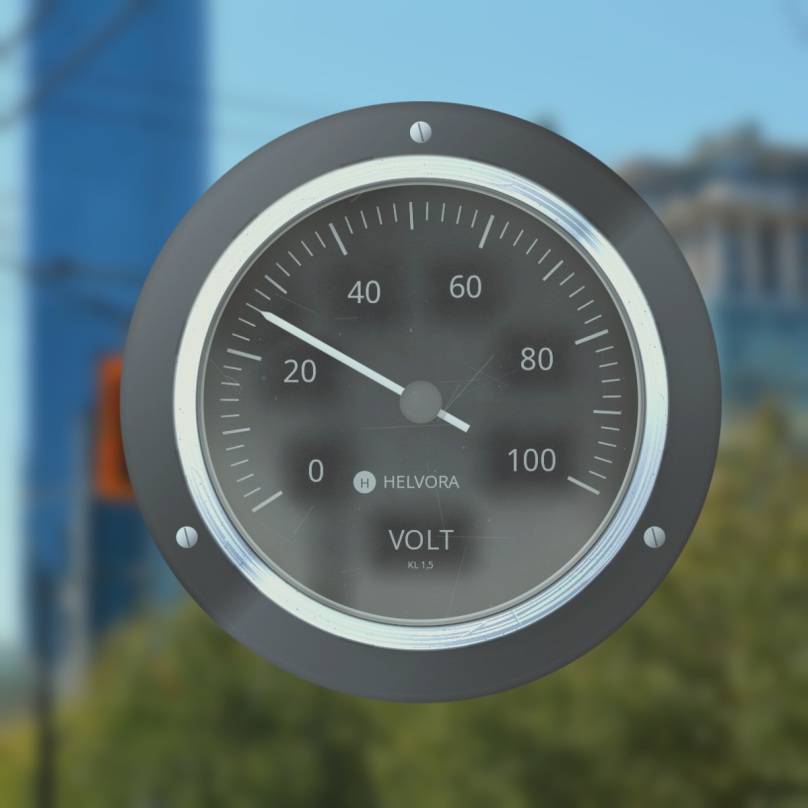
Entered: 26 V
